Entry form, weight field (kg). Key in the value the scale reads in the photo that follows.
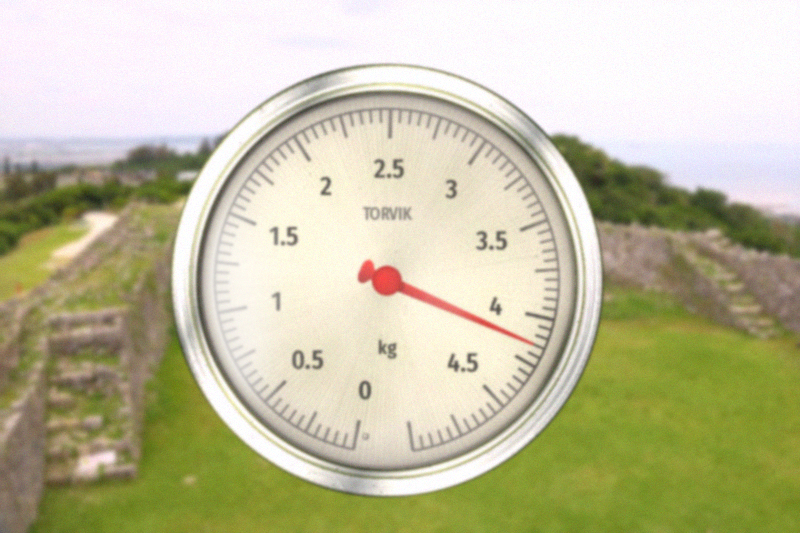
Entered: 4.15 kg
